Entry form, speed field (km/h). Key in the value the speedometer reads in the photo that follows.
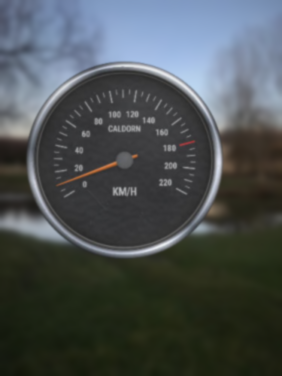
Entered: 10 km/h
